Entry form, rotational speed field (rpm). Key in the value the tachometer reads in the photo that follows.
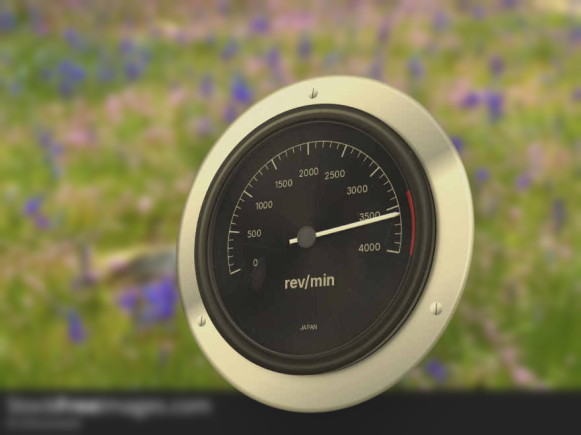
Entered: 3600 rpm
